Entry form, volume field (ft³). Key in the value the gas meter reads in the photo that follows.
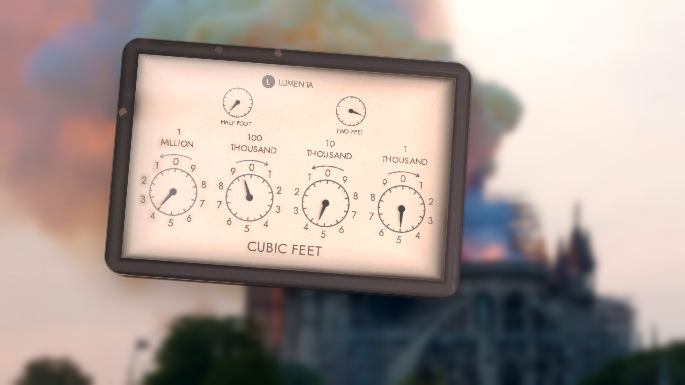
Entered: 394500 ft³
